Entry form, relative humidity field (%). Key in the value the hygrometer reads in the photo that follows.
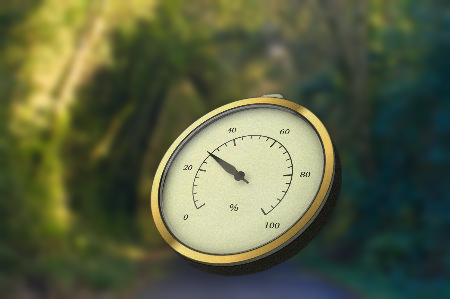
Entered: 28 %
